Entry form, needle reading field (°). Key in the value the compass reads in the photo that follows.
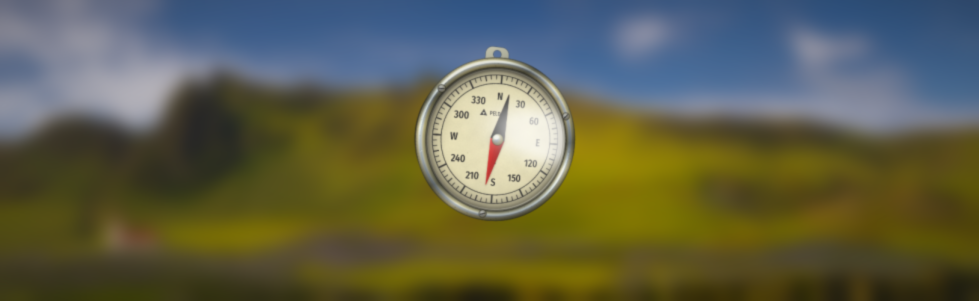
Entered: 190 °
